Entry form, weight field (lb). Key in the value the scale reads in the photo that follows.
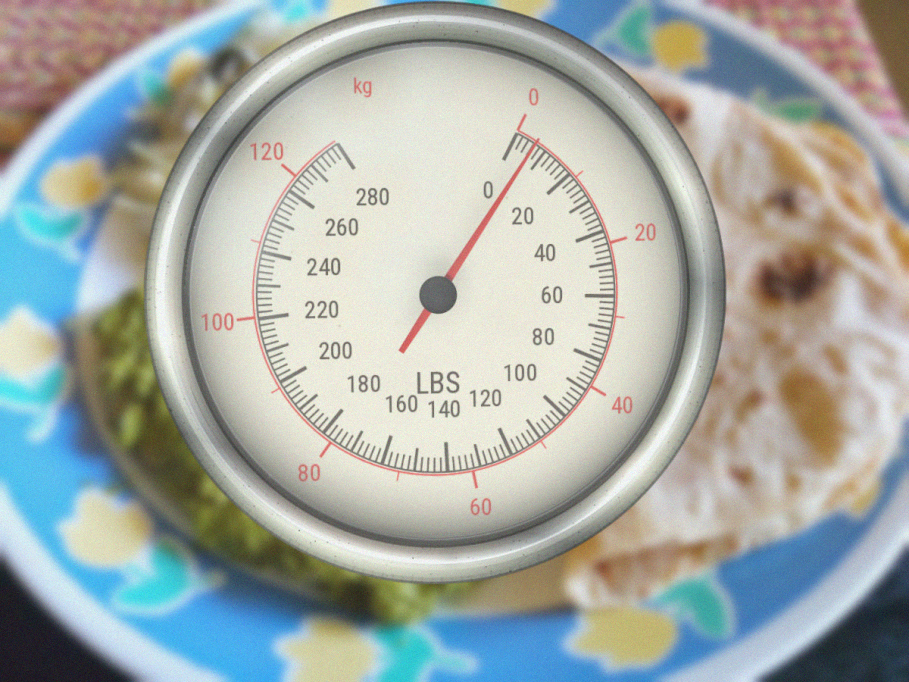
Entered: 6 lb
